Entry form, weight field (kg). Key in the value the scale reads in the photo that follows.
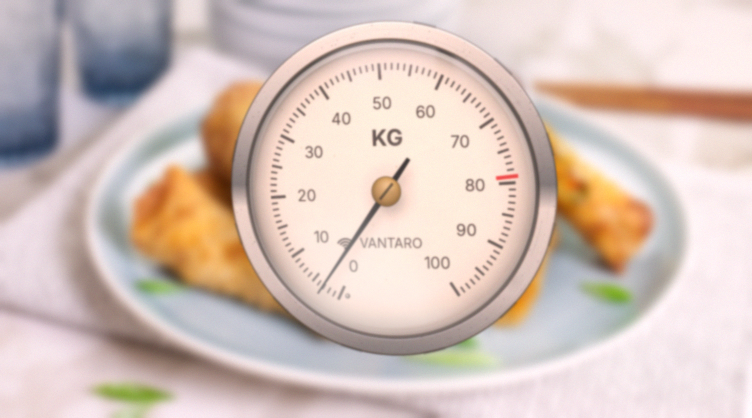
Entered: 3 kg
